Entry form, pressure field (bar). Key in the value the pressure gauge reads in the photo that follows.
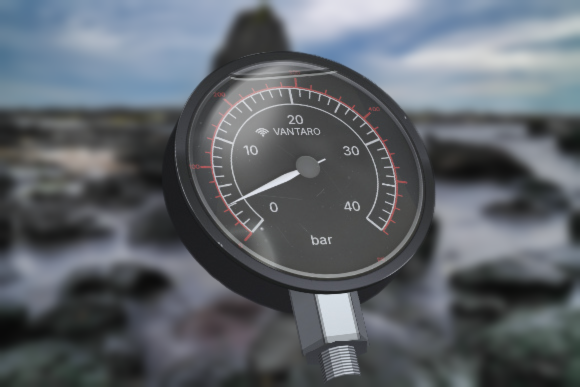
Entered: 3 bar
